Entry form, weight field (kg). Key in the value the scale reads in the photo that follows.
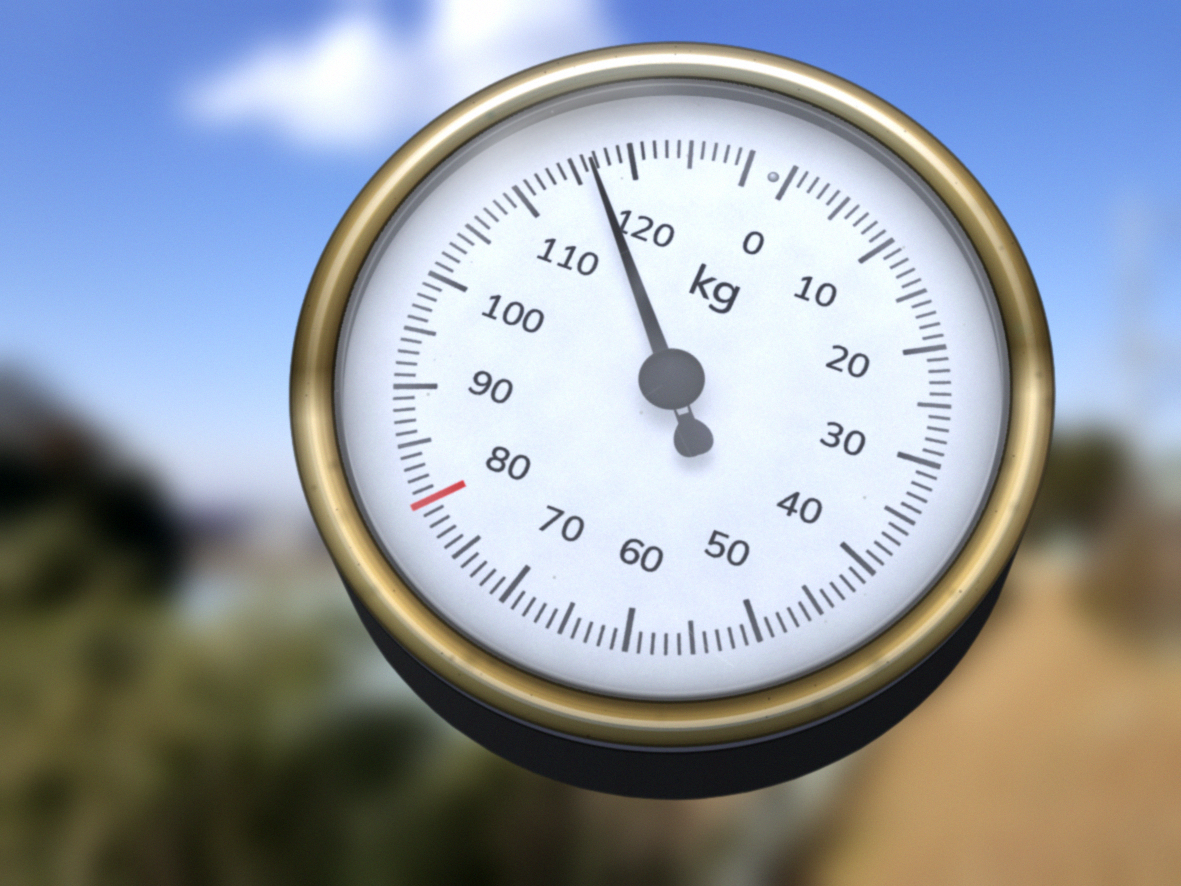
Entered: 116.5 kg
